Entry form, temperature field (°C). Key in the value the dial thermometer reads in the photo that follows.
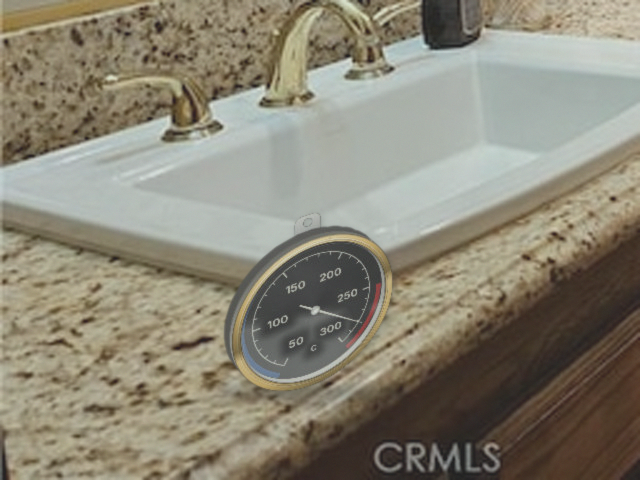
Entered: 280 °C
